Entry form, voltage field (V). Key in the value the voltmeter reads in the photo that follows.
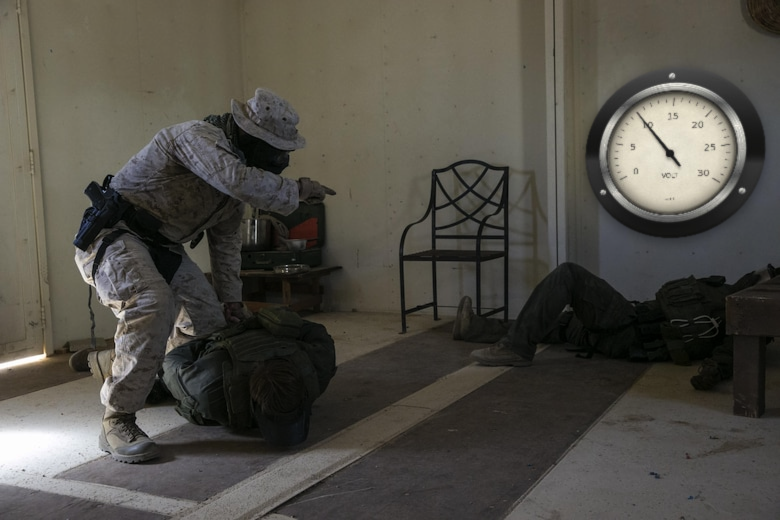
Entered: 10 V
